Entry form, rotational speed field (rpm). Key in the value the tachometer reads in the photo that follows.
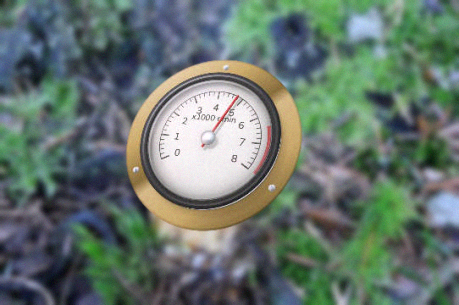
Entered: 4800 rpm
